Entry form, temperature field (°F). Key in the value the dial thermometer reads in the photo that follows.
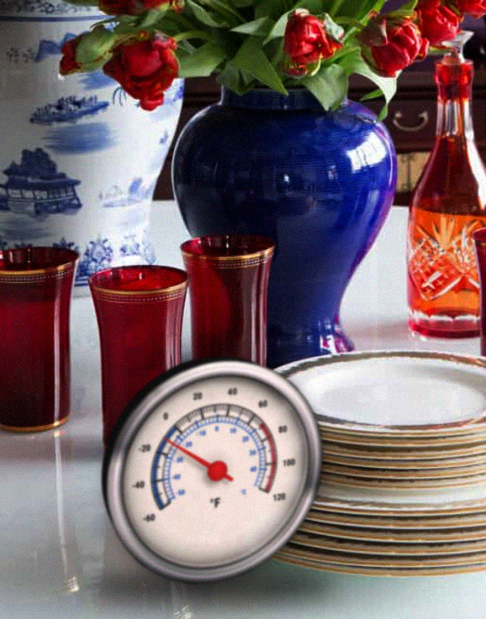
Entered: -10 °F
